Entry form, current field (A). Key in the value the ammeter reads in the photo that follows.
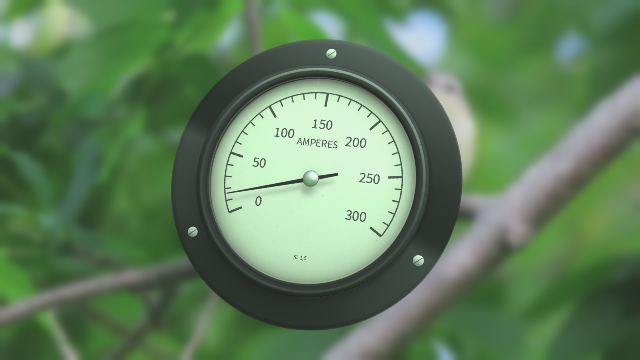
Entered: 15 A
